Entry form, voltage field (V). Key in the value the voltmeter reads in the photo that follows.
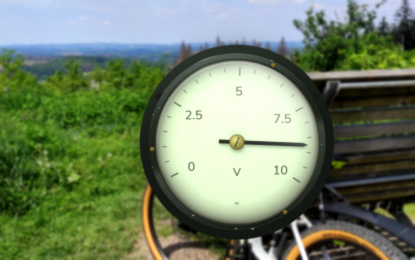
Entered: 8.75 V
